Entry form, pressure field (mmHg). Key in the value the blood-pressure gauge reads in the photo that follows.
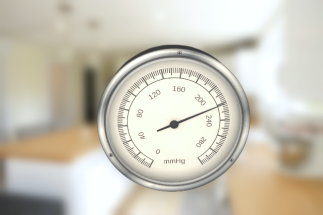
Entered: 220 mmHg
